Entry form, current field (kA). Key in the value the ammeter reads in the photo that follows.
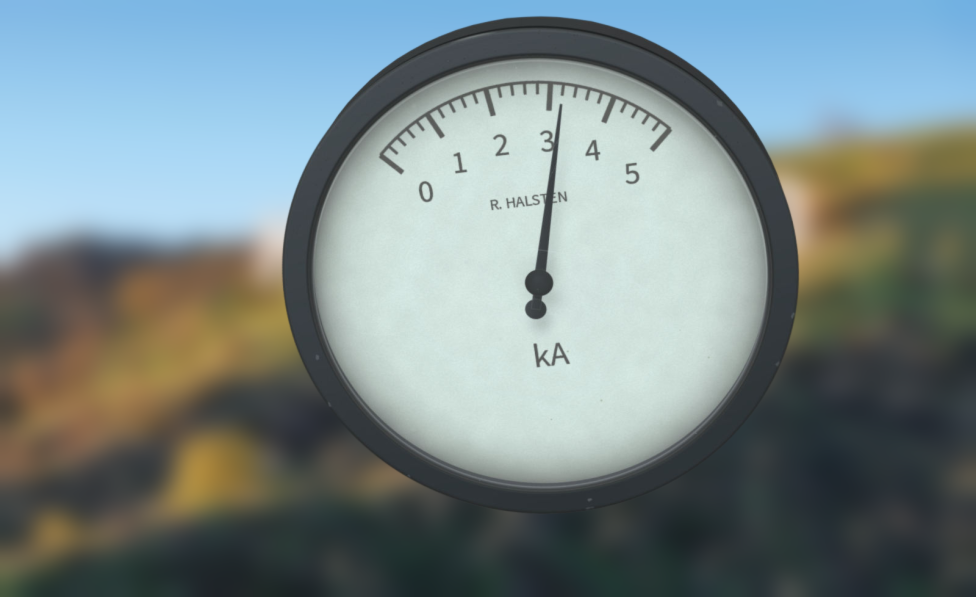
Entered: 3.2 kA
